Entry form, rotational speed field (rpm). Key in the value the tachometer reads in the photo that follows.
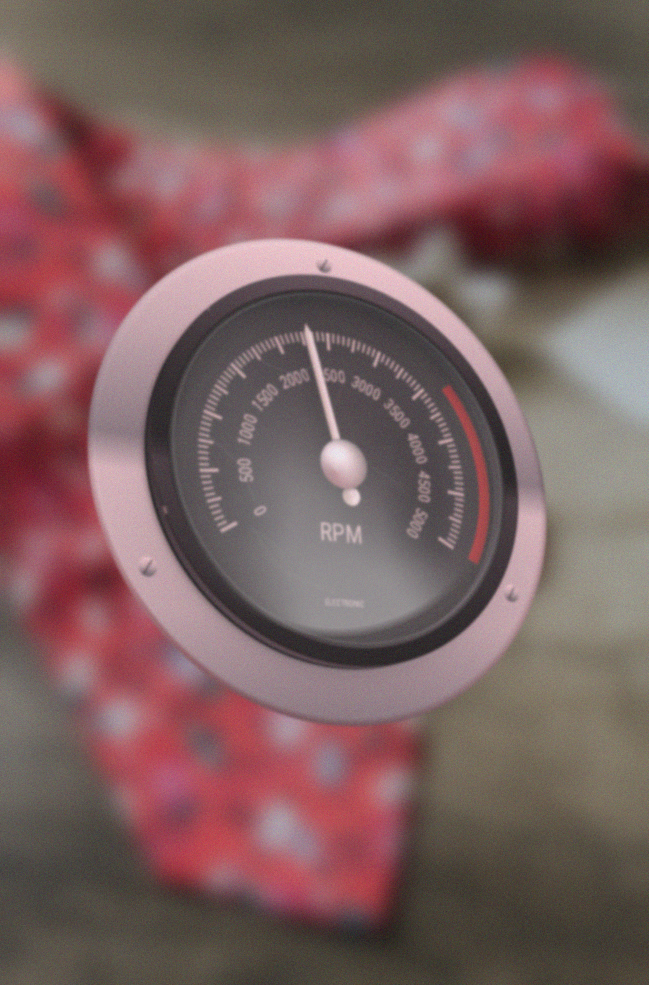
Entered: 2250 rpm
